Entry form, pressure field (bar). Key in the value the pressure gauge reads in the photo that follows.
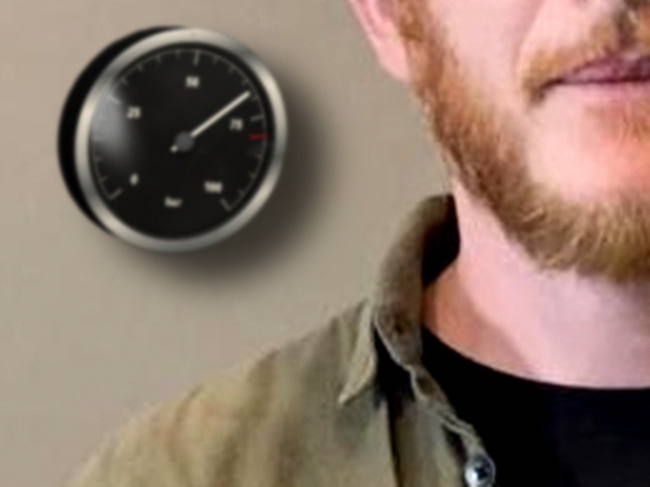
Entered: 67.5 bar
